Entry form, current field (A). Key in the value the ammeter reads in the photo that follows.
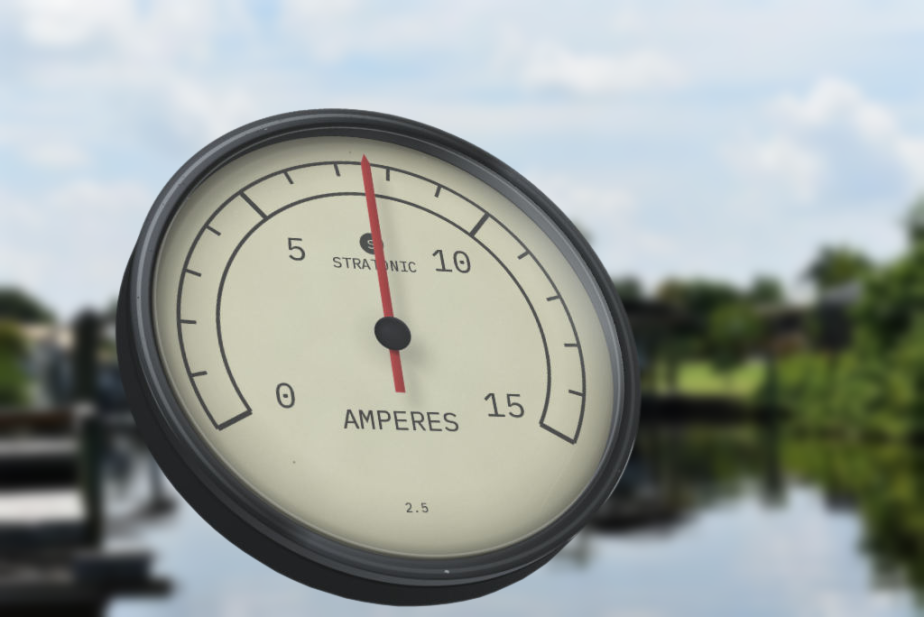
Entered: 7.5 A
